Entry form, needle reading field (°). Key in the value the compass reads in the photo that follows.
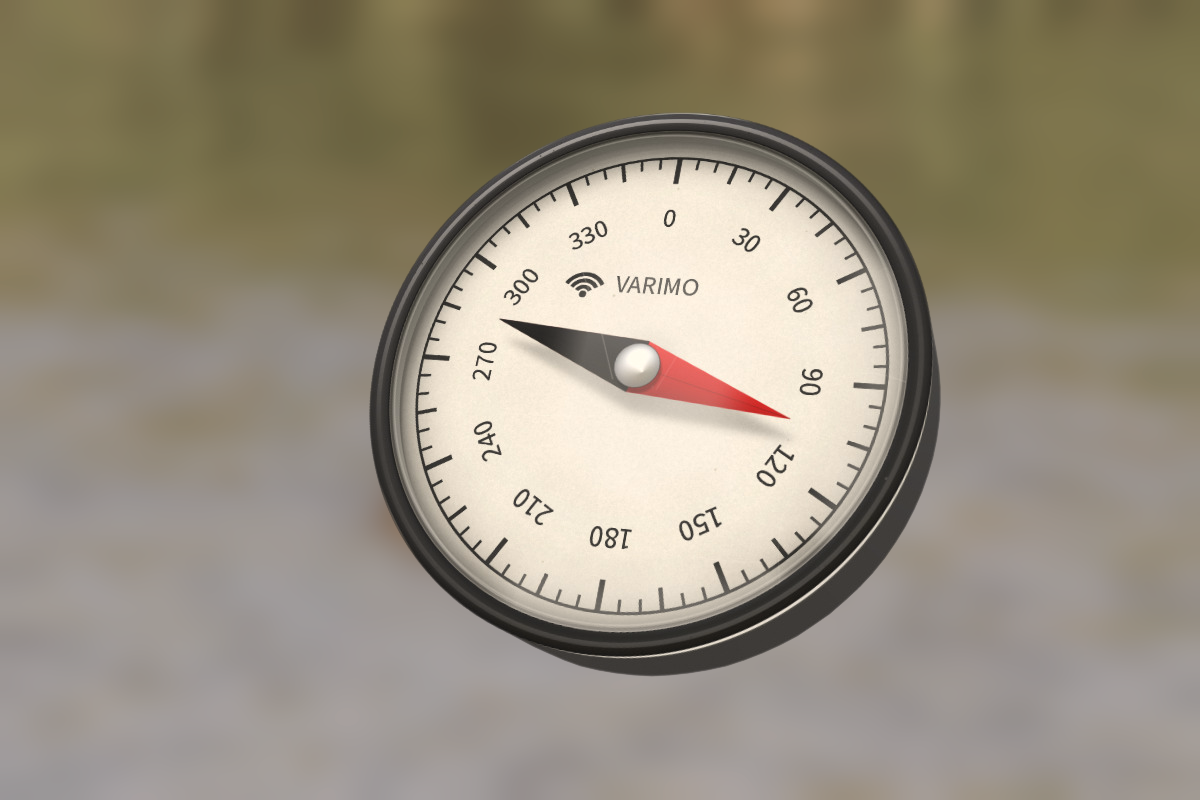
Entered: 105 °
